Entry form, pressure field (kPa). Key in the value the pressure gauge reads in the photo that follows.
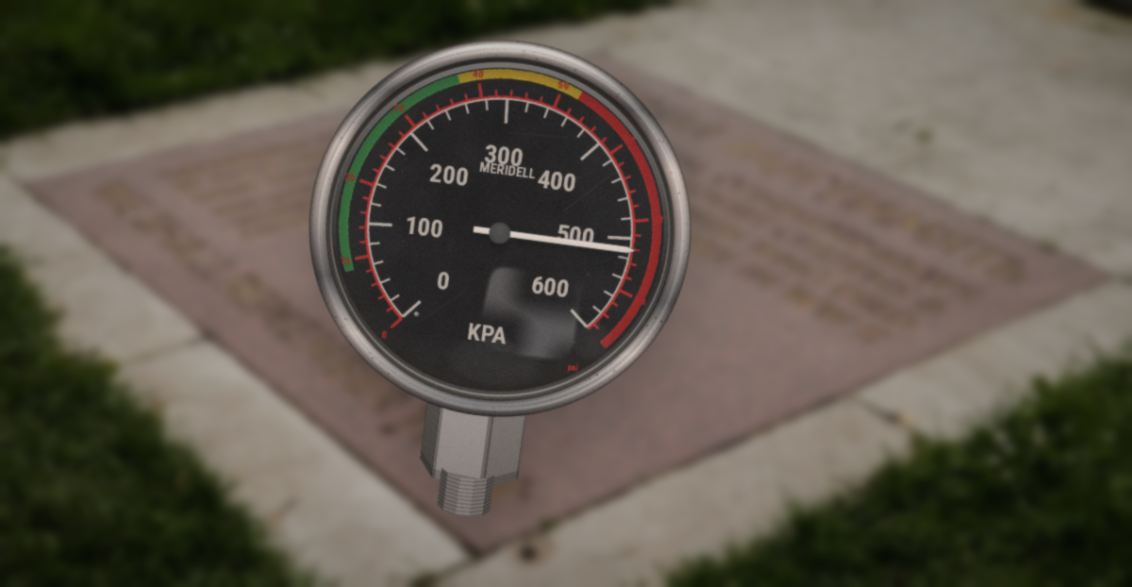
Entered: 510 kPa
